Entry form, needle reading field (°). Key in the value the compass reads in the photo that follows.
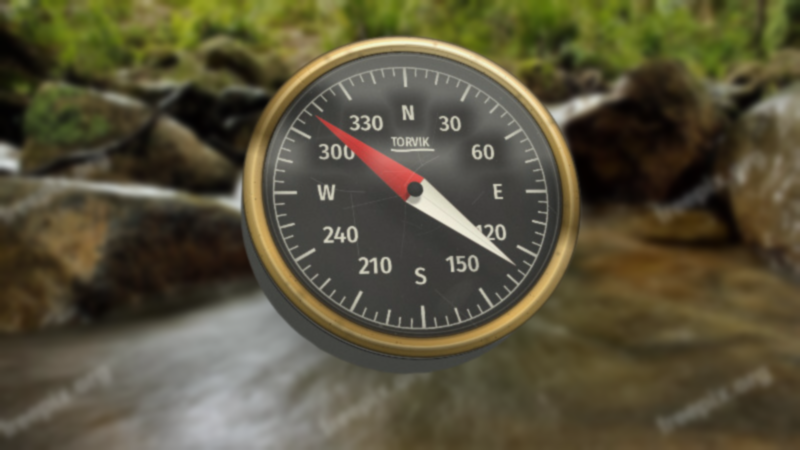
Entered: 310 °
